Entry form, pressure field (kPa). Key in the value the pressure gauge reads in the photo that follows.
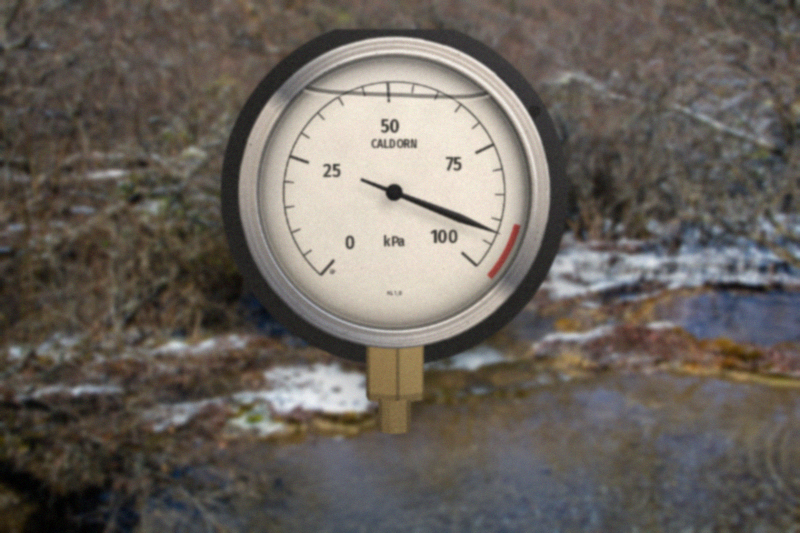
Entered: 92.5 kPa
